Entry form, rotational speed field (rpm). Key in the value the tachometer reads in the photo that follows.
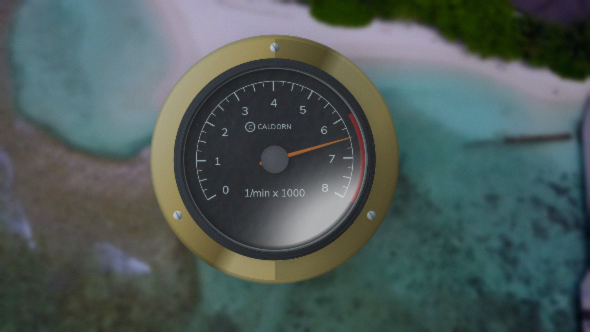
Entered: 6500 rpm
